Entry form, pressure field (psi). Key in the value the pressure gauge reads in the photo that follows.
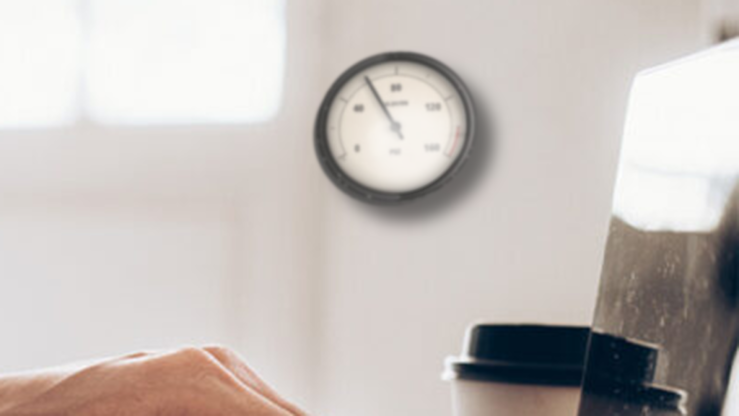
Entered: 60 psi
